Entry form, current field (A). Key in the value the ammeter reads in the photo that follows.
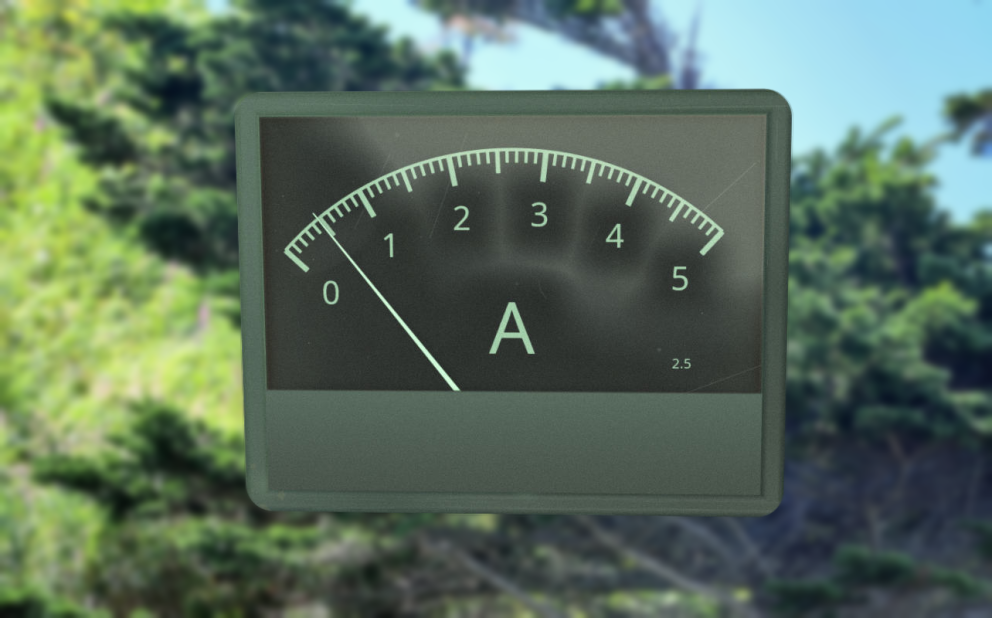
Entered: 0.5 A
